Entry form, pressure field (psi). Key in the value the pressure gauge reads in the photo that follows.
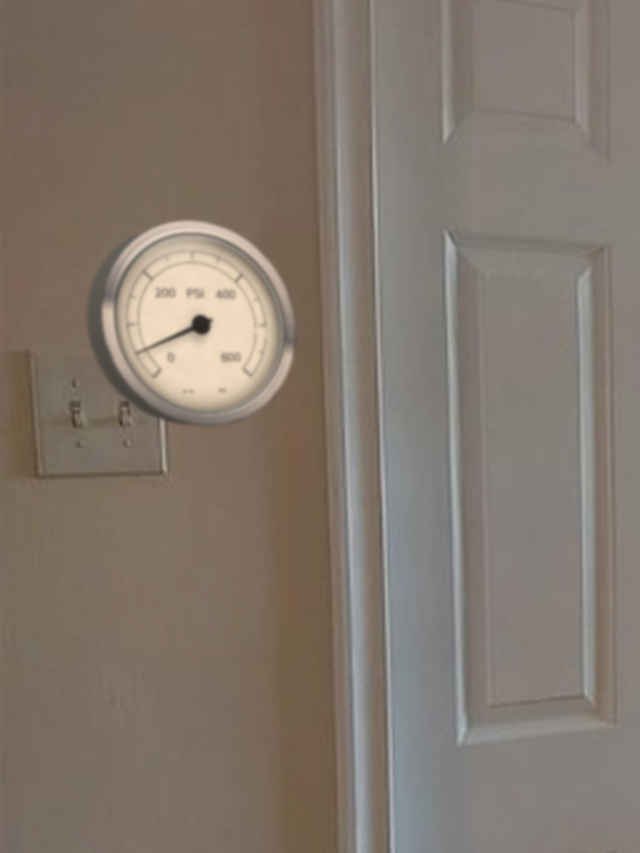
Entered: 50 psi
